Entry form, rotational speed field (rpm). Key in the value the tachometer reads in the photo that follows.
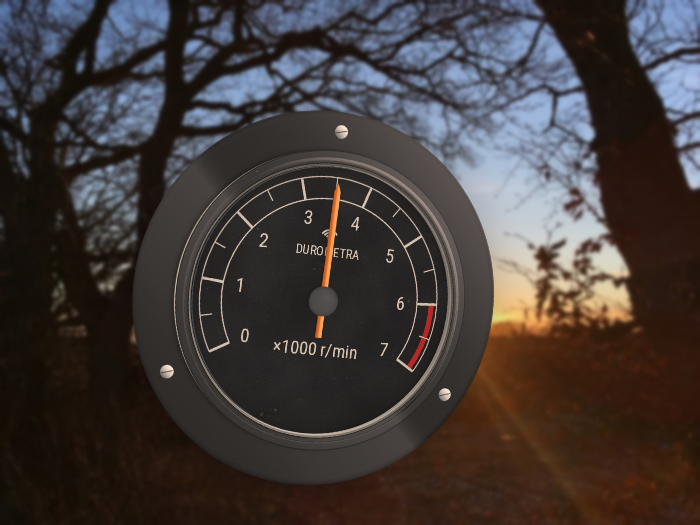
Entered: 3500 rpm
